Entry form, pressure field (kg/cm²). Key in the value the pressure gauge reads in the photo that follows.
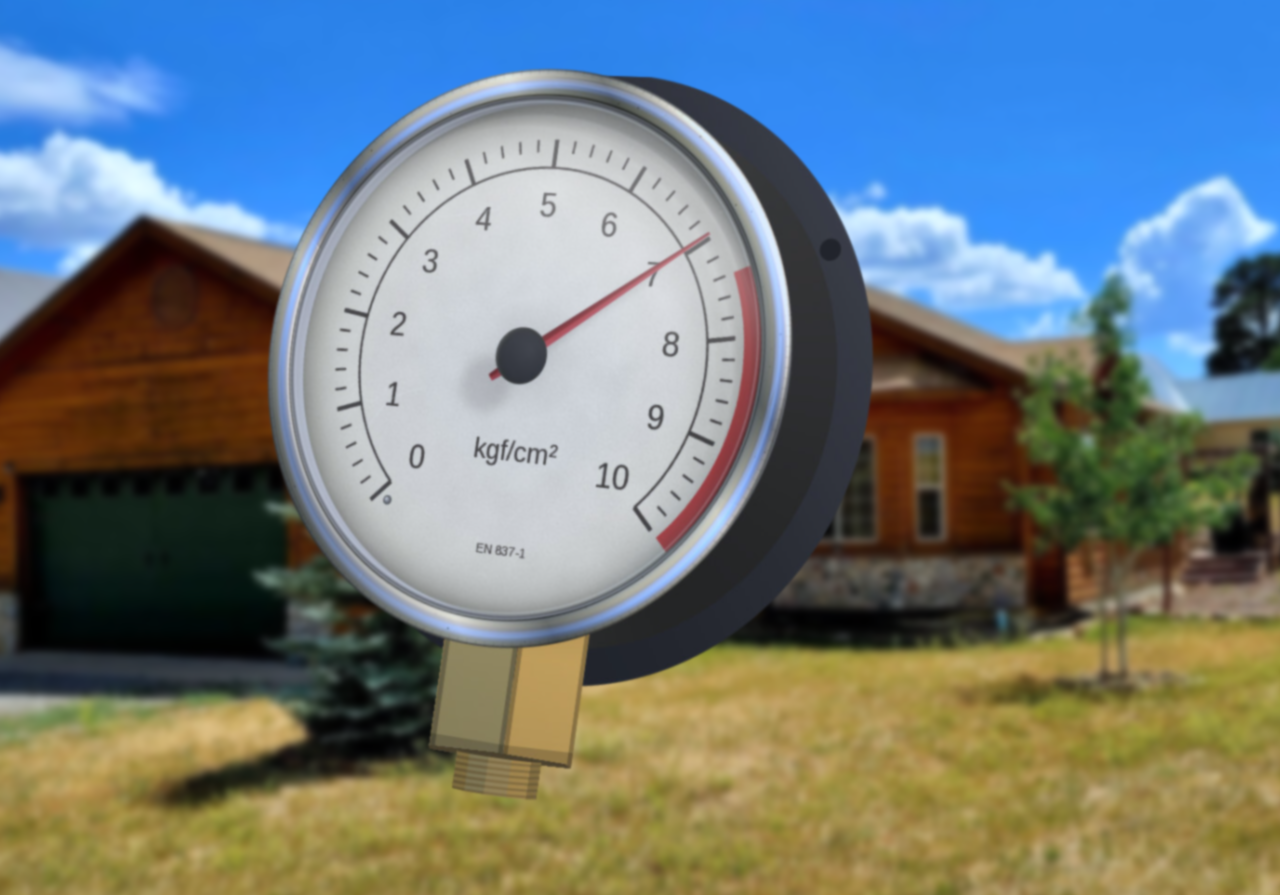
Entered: 7 kg/cm²
